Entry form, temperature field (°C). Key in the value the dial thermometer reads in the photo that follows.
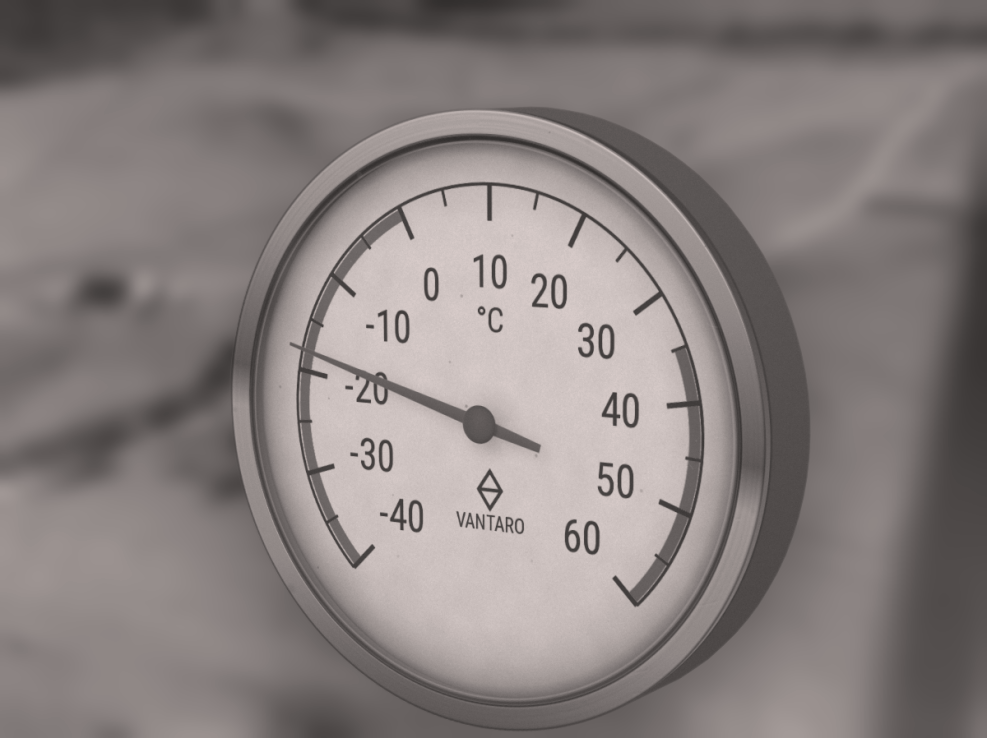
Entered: -17.5 °C
